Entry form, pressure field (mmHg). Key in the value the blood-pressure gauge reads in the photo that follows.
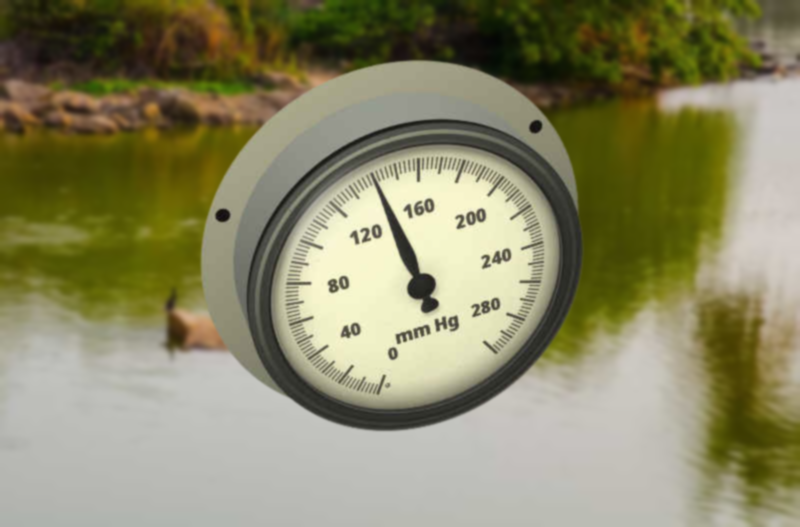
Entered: 140 mmHg
